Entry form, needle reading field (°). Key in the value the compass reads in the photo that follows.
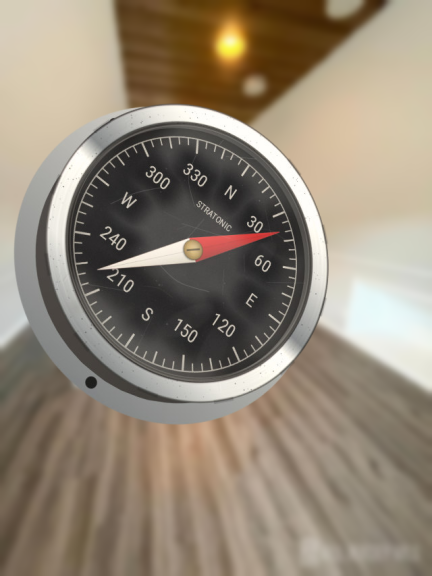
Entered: 40 °
